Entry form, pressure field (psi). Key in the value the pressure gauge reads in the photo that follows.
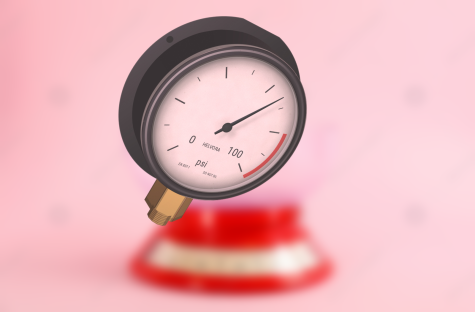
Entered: 65 psi
